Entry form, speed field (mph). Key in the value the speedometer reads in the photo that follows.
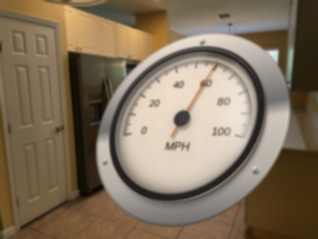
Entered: 60 mph
